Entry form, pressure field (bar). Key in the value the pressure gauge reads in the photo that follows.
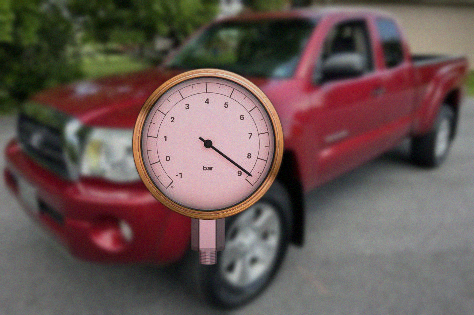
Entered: 8.75 bar
